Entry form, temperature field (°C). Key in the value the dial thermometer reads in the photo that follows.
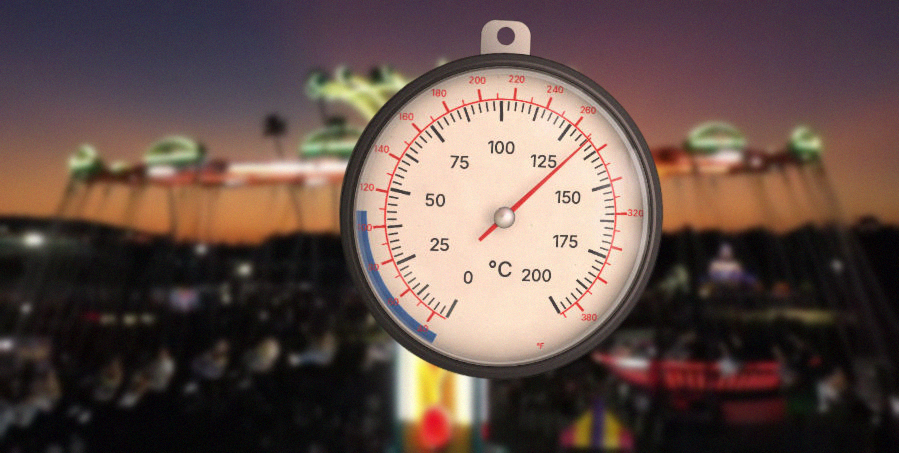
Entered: 132.5 °C
